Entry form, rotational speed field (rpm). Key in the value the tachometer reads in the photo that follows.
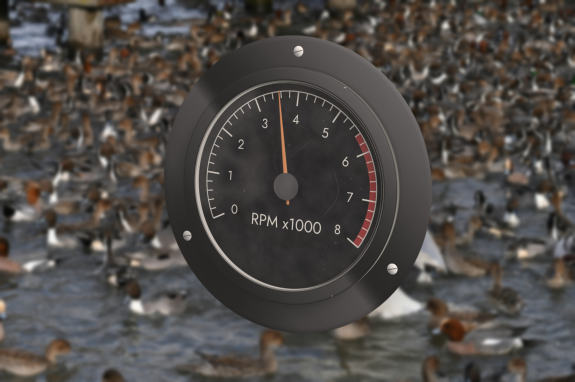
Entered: 3600 rpm
